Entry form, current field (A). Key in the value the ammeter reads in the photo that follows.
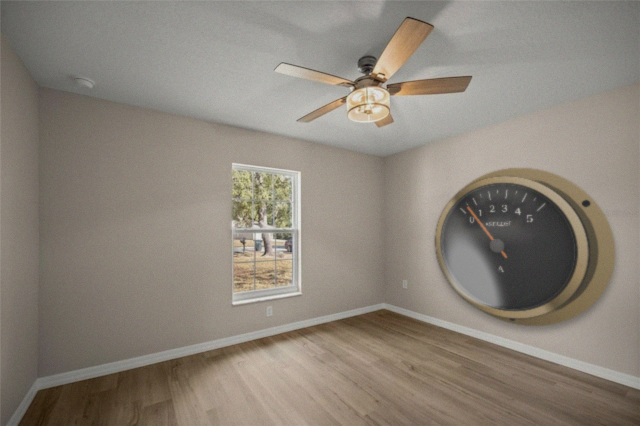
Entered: 0.5 A
